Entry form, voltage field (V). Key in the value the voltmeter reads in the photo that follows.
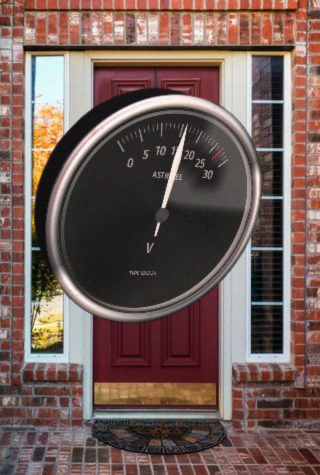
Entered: 15 V
